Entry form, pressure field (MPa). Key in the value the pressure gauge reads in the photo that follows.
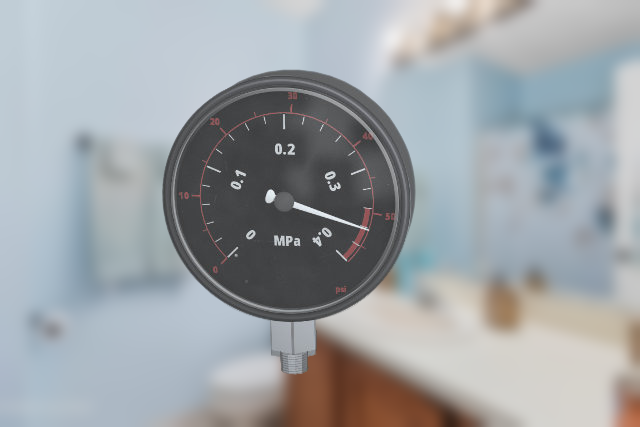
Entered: 0.36 MPa
